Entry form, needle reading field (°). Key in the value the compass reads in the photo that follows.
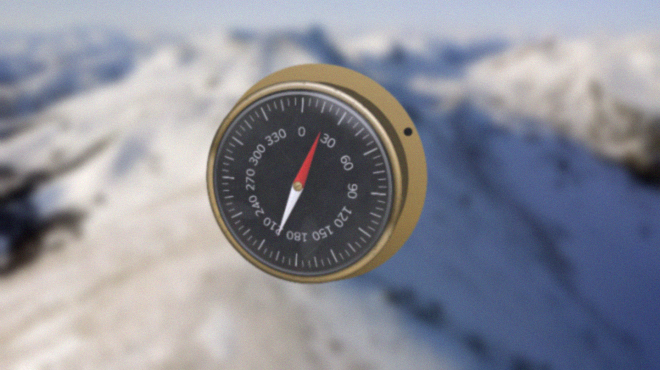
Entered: 20 °
